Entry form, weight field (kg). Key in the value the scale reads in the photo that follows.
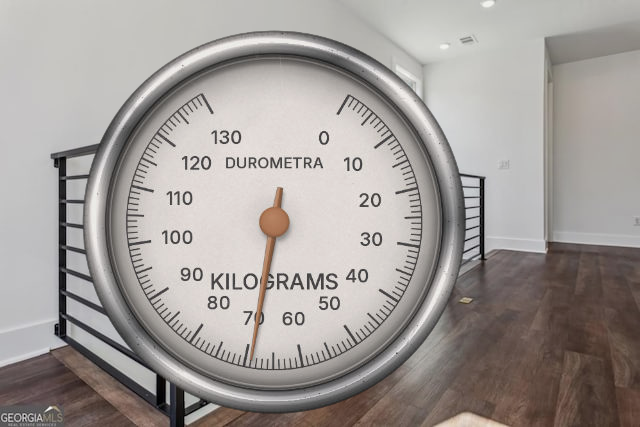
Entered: 69 kg
